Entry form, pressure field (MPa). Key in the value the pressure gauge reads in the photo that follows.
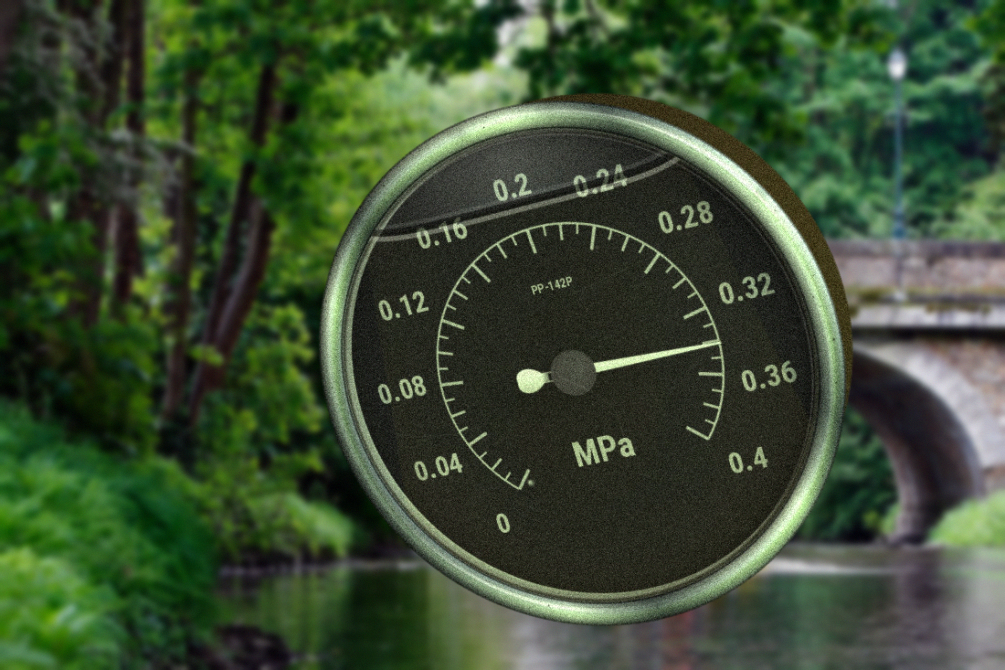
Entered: 0.34 MPa
